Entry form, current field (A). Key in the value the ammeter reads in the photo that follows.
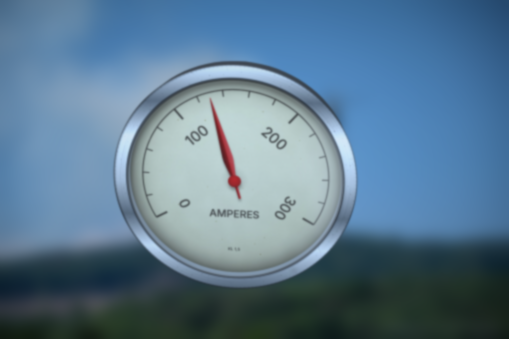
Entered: 130 A
